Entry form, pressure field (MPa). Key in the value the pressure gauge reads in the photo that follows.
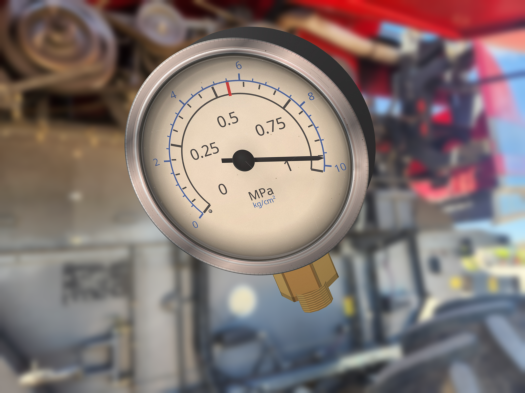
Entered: 0.95 MPa
